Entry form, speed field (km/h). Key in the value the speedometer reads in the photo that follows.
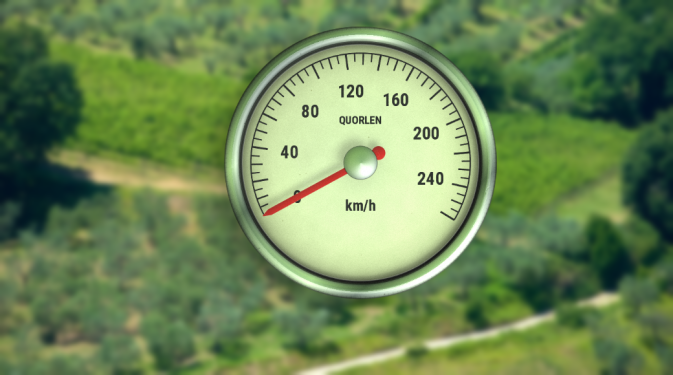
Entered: 0 km/h
